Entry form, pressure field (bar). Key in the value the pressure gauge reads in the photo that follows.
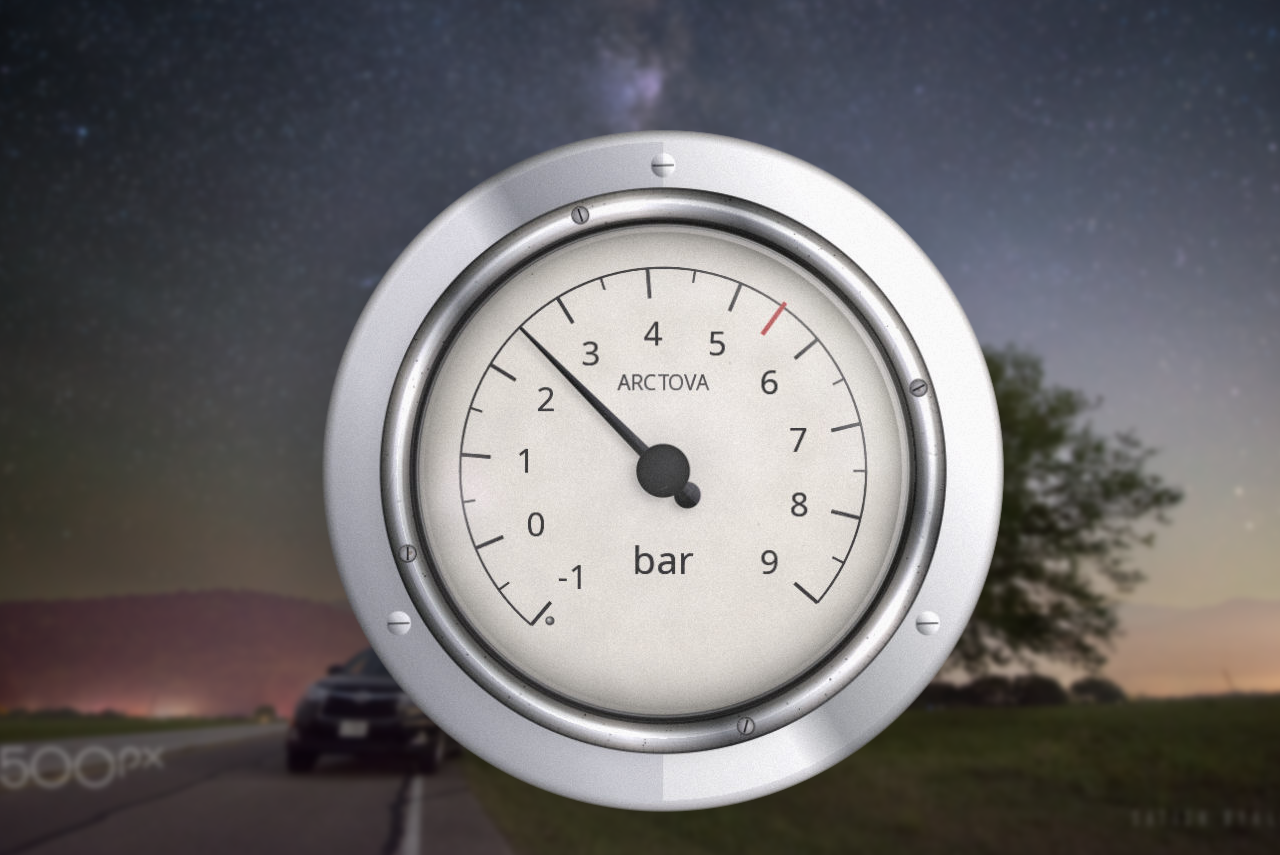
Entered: 2.5 bar
